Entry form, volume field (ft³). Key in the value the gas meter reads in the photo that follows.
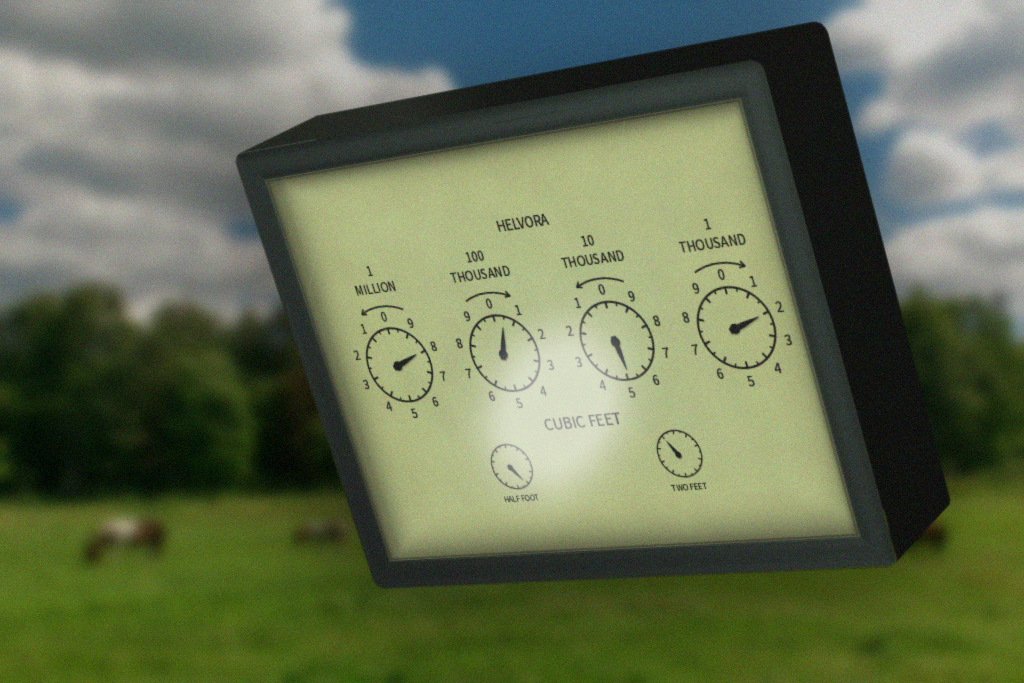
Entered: 805200 ft³
